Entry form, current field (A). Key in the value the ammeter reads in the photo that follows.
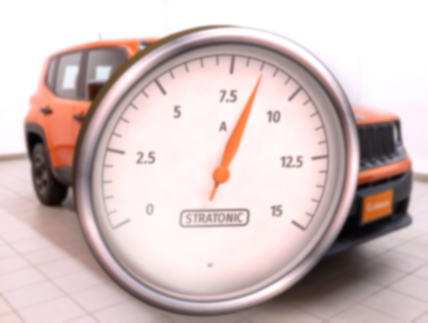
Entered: 8.5 A
